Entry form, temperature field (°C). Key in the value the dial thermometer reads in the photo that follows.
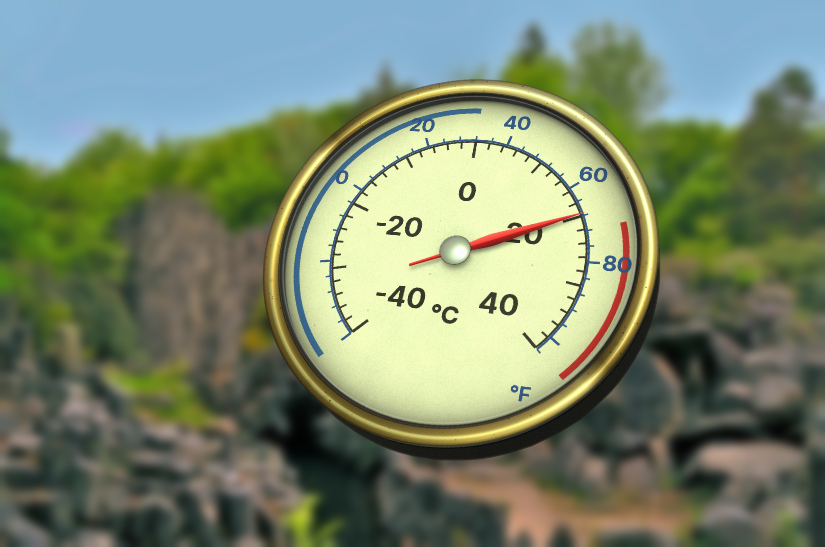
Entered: 20 °C
